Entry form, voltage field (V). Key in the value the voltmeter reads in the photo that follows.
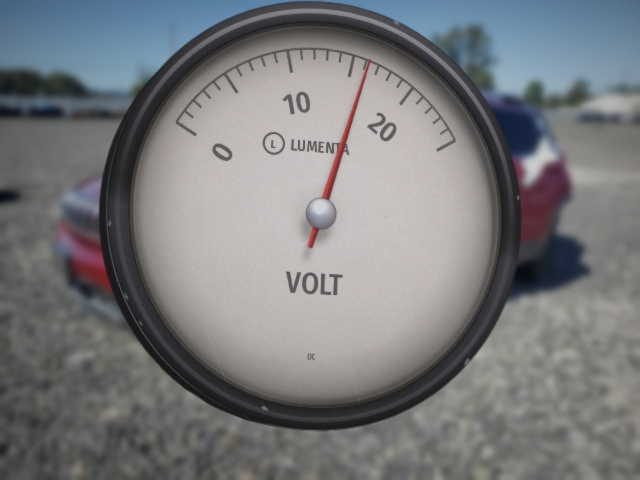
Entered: 16 V
